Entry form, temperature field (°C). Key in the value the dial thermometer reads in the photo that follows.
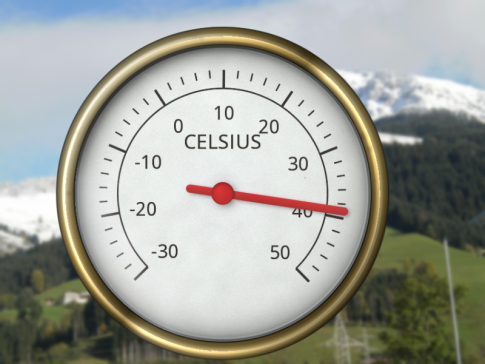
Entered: 39 °C
